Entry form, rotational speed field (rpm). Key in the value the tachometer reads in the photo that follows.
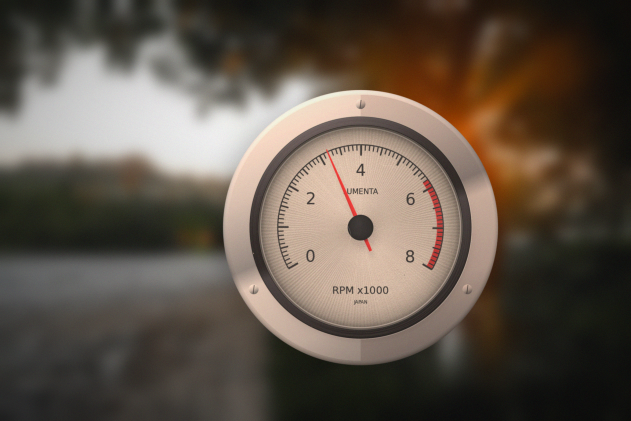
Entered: 3200 rpm
